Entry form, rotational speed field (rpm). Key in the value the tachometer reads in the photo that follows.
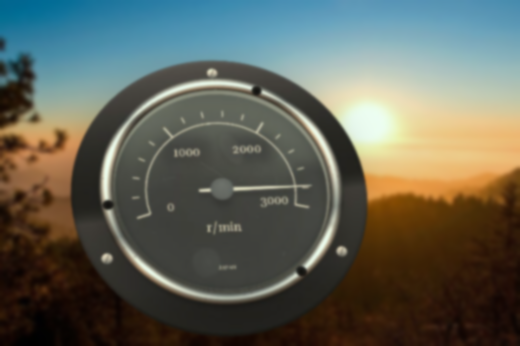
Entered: 2800 rpm
